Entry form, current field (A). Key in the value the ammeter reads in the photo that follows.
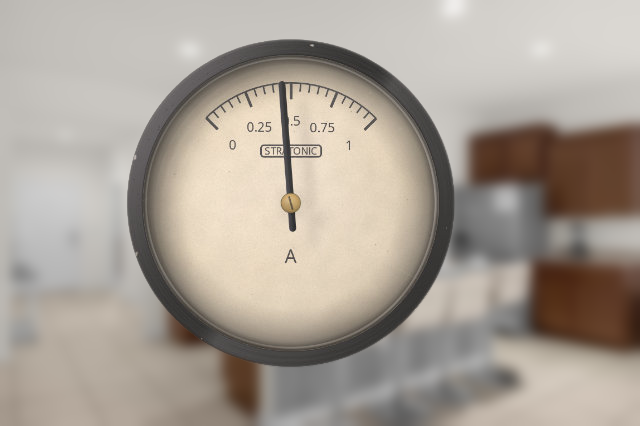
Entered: 0.45 A
